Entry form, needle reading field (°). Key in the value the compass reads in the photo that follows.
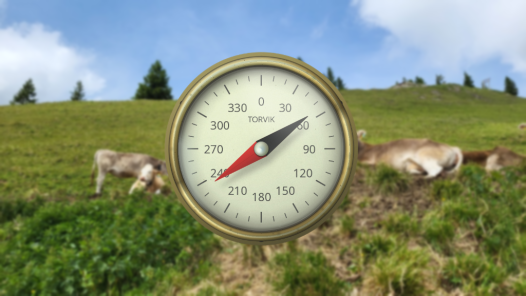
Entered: 235 °
